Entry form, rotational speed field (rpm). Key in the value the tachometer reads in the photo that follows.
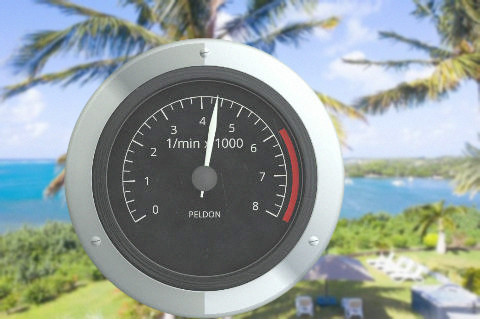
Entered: 4375 rpm
